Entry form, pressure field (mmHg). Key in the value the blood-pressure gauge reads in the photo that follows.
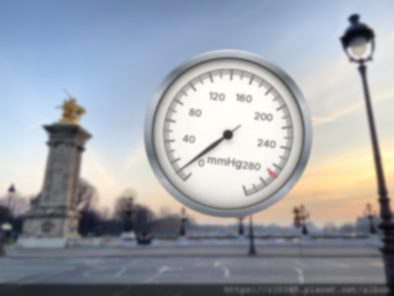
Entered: 10 mmHg
